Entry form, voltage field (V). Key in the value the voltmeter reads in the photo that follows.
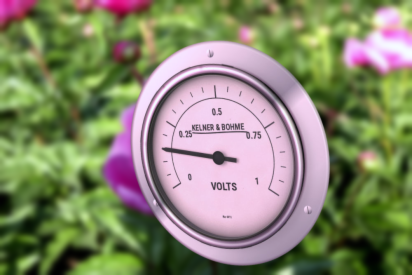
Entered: 0.15 V
